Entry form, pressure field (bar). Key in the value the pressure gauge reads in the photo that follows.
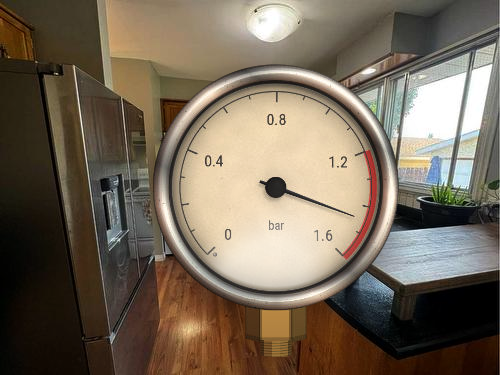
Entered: 1.45 bar
